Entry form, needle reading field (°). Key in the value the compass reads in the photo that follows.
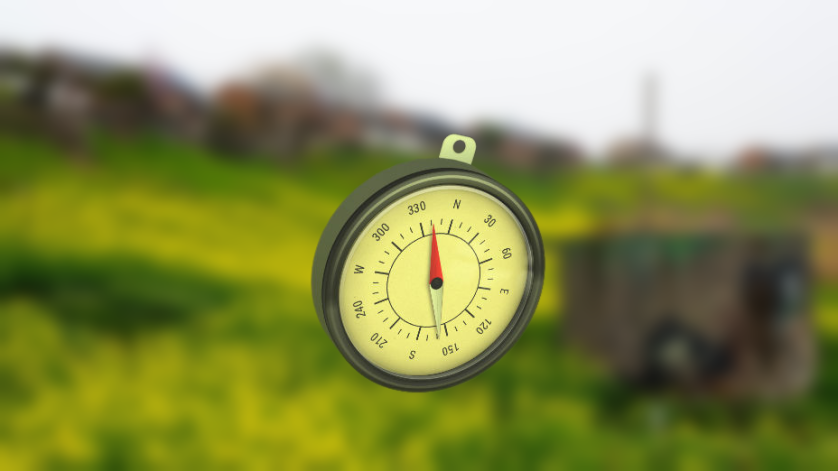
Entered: 340 °
